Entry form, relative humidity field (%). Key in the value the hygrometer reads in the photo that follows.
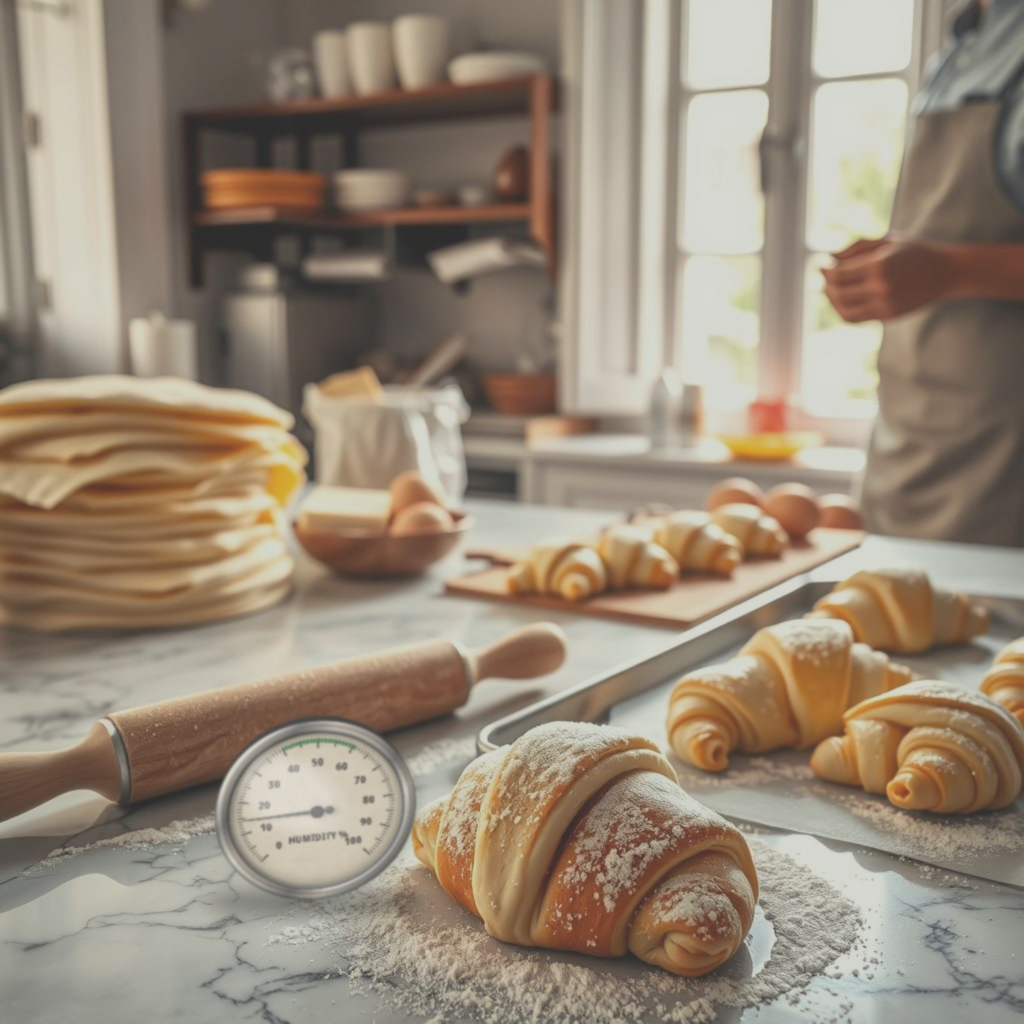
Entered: 15 %
